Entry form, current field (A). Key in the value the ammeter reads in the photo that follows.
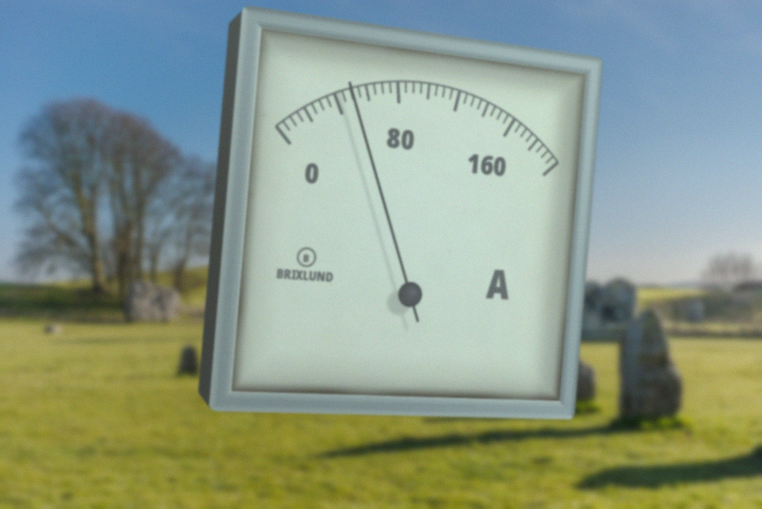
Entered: 50 A
